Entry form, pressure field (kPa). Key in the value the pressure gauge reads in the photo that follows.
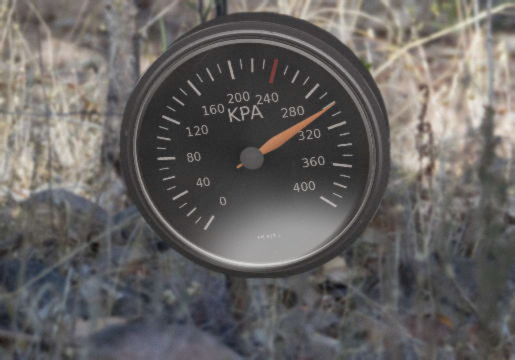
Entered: 300 kPa
